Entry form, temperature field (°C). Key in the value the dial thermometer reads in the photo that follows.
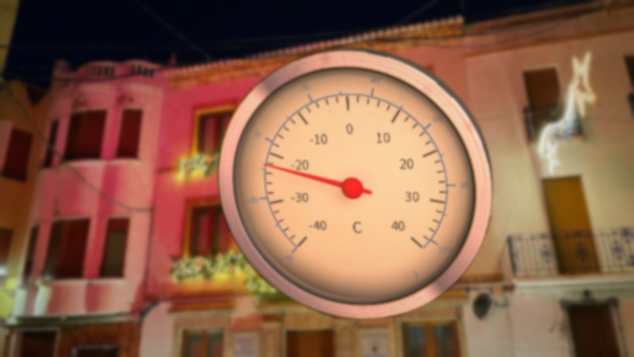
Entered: -22 °C
